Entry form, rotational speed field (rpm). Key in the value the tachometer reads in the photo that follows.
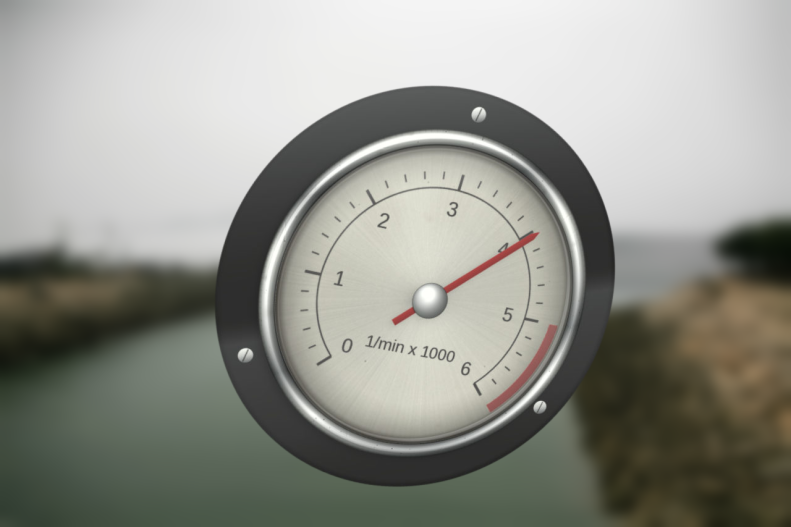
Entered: 4000 rpm
